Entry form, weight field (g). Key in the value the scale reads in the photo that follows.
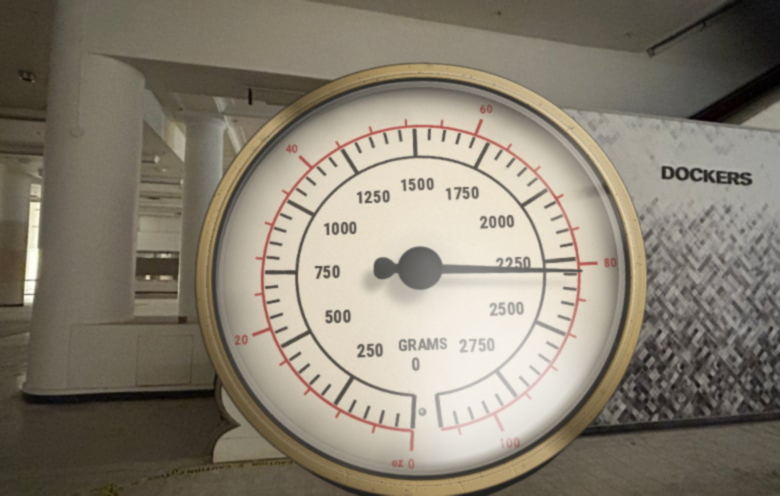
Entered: 2300 g
